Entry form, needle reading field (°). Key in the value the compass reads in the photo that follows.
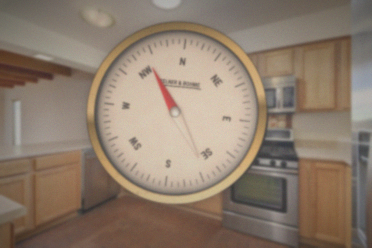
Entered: 325 °
